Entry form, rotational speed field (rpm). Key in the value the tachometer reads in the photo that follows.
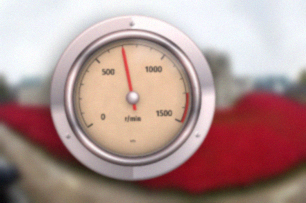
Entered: 700 rpm
